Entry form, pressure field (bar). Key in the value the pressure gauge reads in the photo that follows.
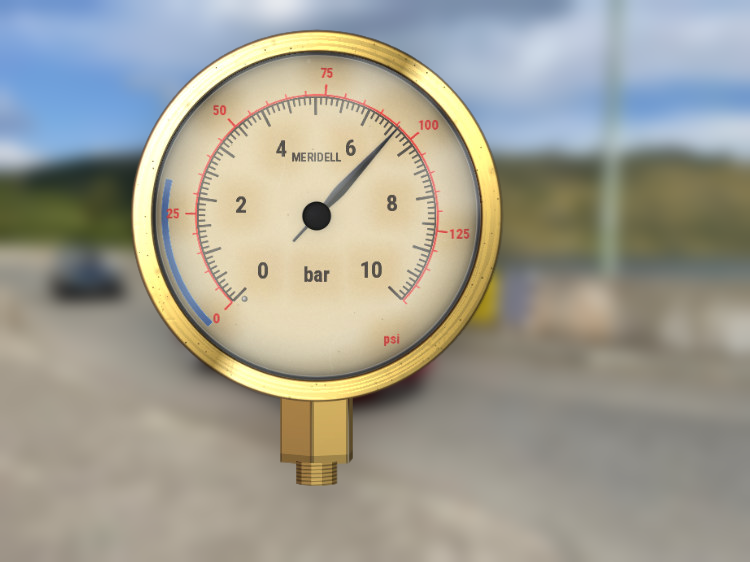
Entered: 6.6 bar
